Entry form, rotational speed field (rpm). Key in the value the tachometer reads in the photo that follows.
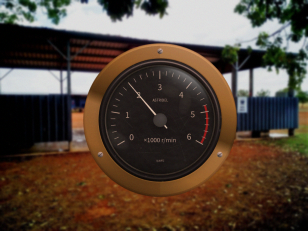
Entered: 2000 rpm
